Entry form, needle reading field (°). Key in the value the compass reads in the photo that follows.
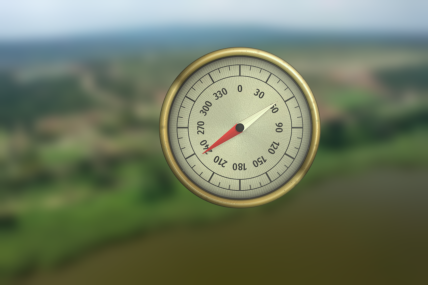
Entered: 235 °
